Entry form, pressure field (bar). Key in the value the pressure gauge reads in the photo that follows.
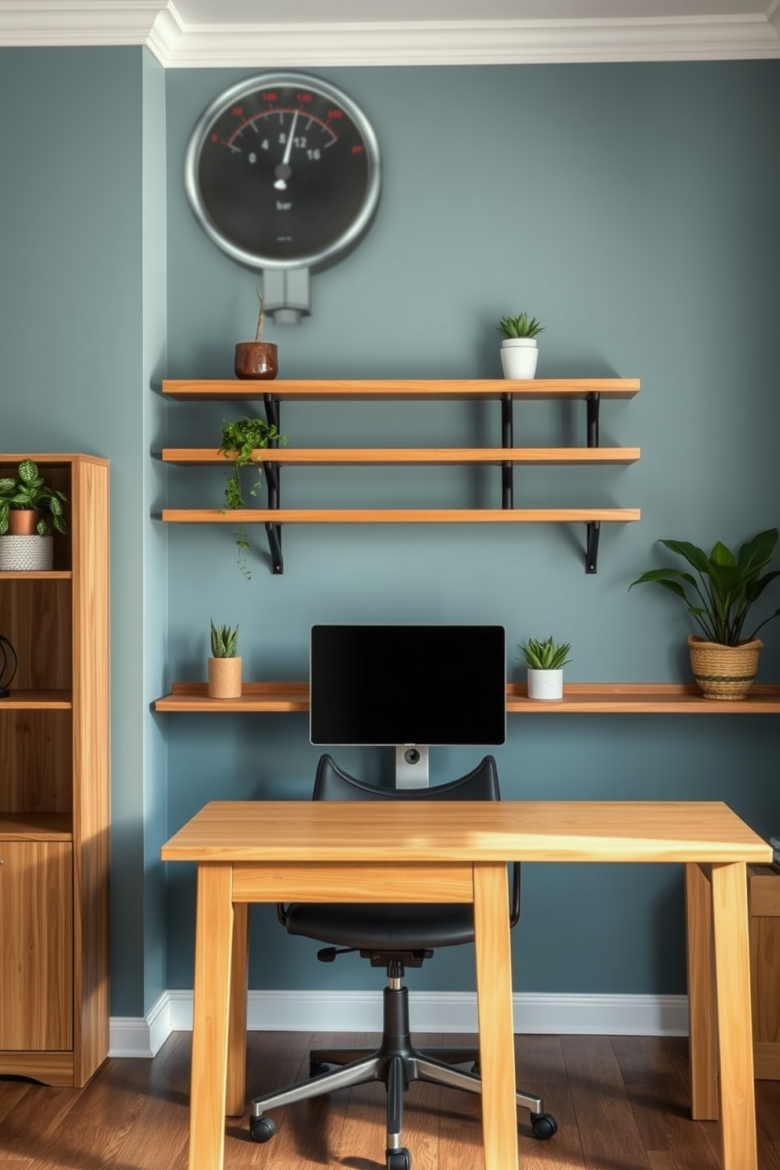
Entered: 10 bar
